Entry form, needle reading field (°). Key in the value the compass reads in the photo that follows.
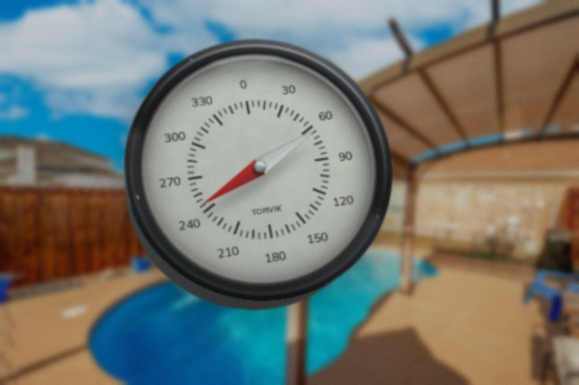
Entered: 245 °
